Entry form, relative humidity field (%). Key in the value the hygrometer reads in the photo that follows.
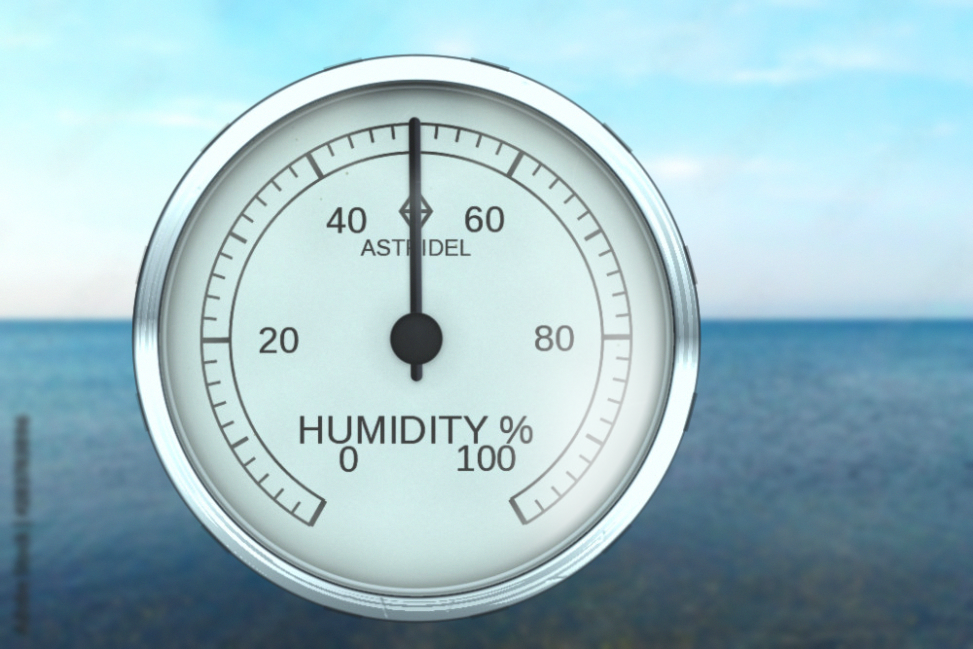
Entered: 50 %
